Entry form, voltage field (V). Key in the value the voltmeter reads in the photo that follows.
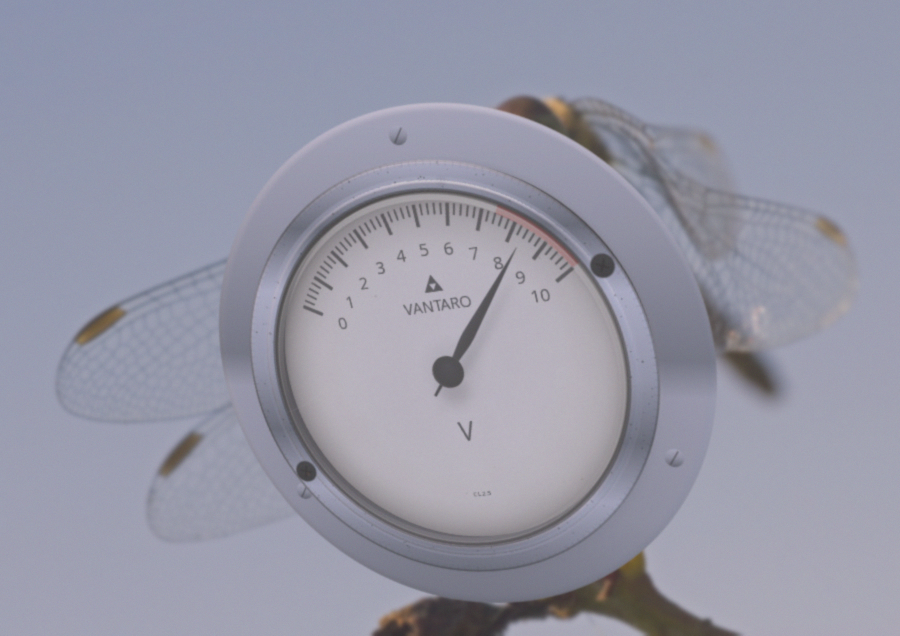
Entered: 8.4 V
